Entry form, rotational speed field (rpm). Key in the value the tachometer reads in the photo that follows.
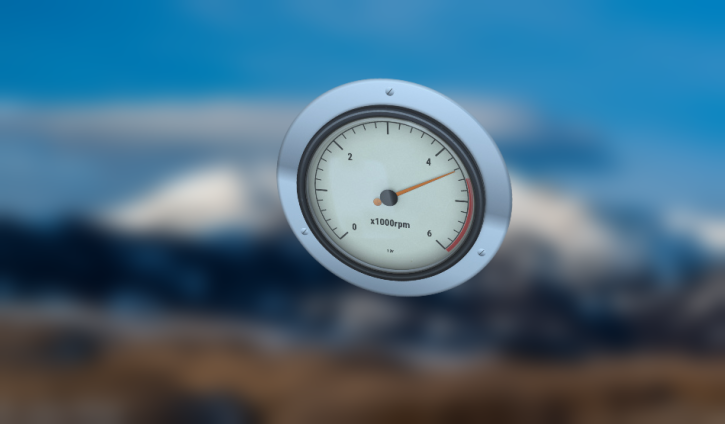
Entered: 4400 rpm
